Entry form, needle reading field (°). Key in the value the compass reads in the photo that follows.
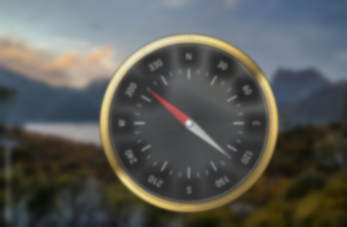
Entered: 310 °
